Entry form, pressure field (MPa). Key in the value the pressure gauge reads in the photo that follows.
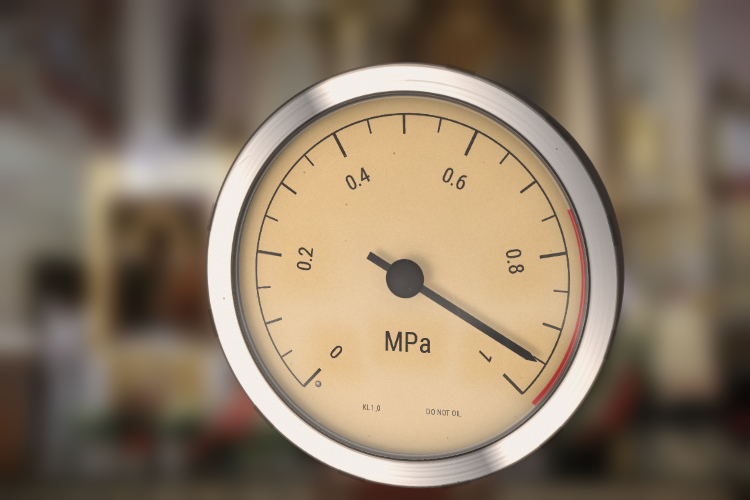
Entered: 0.95 MPa
